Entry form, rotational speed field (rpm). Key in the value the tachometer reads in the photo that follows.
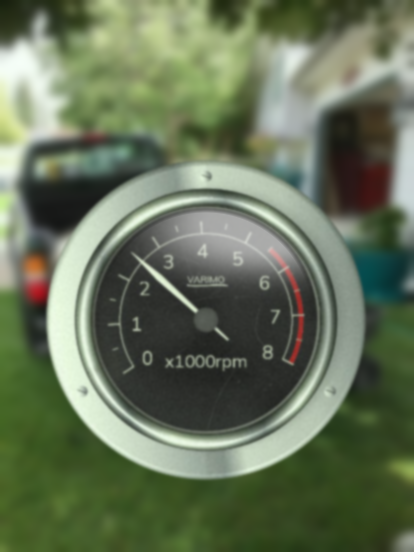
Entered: 2500 rpm
